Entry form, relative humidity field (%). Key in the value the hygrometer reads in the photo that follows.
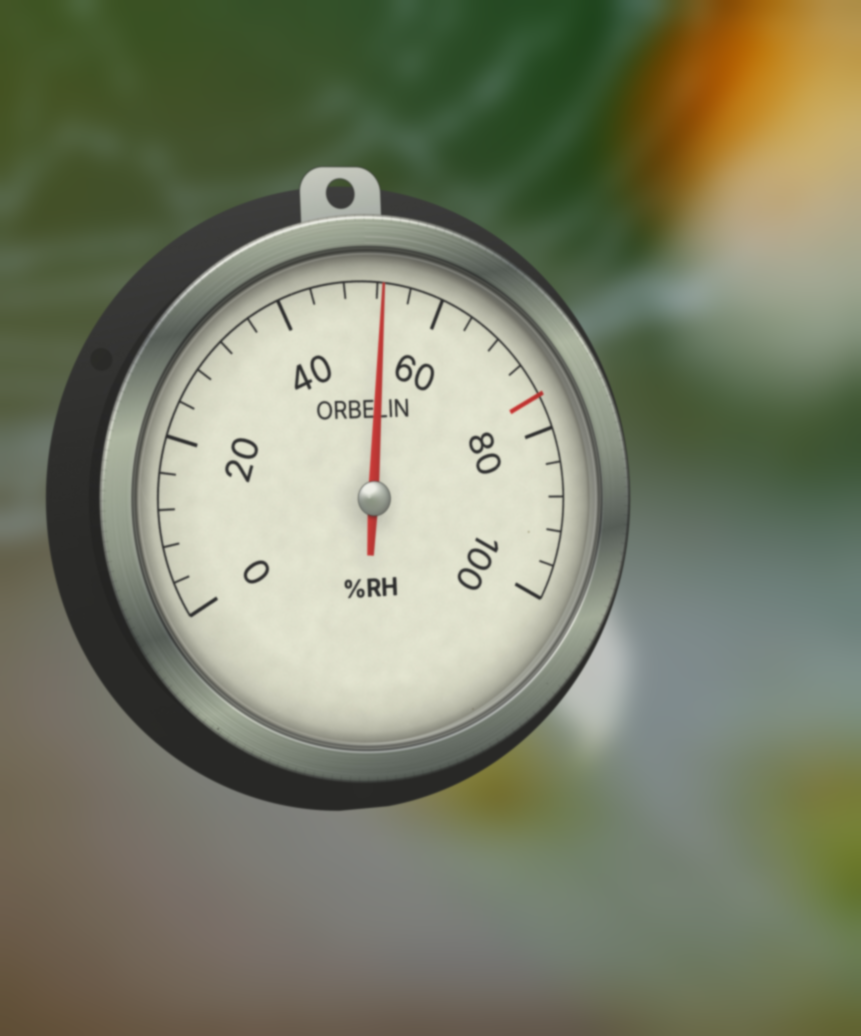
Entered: 52 %
